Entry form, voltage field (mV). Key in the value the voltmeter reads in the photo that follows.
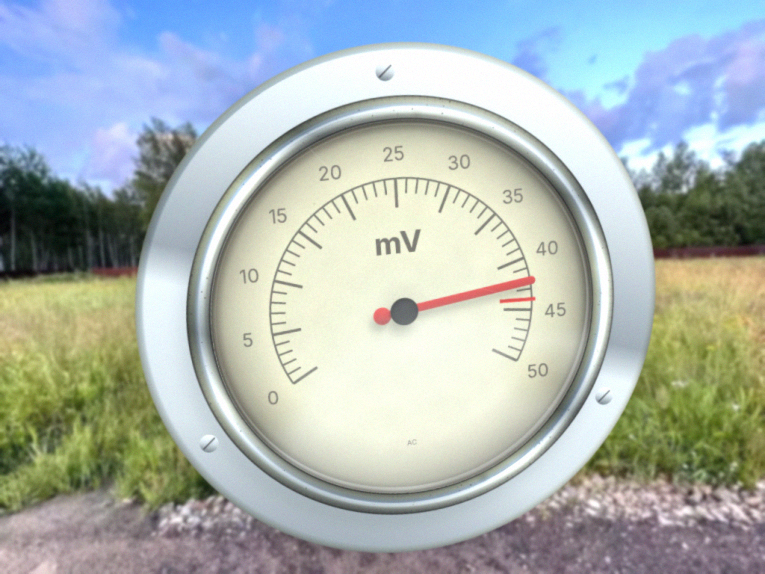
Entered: 42 mV
